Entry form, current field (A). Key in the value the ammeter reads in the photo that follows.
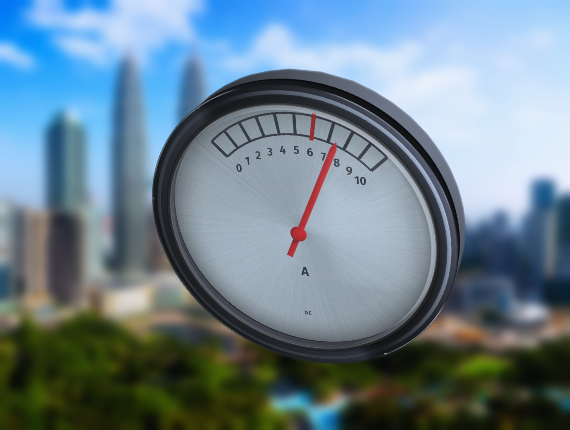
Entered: 7.5 A
